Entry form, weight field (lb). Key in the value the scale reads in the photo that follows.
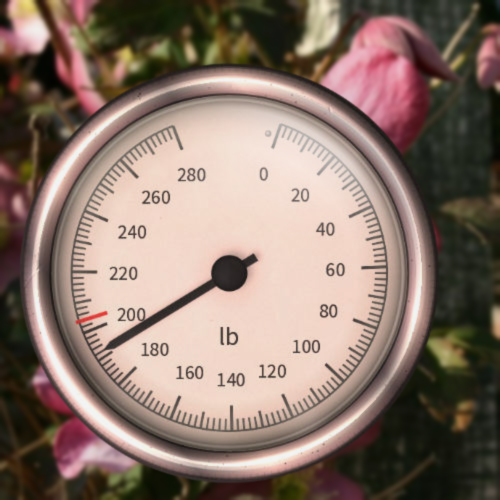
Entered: 192 lb
